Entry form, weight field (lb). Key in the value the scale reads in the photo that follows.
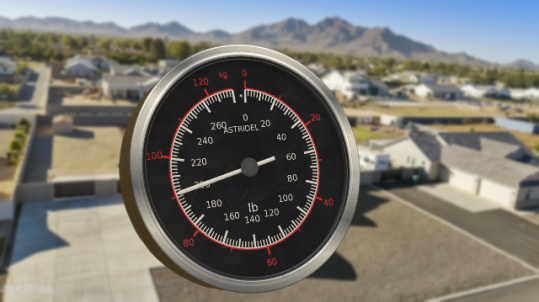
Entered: 200 lb
